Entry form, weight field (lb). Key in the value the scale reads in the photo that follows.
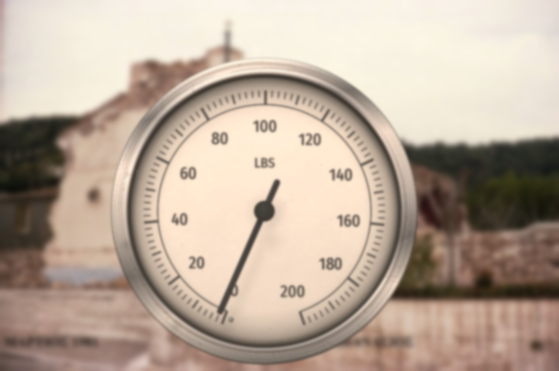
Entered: 2 lb
